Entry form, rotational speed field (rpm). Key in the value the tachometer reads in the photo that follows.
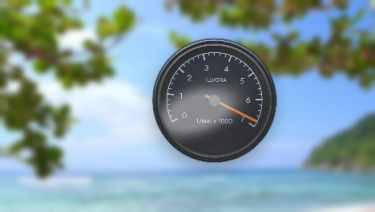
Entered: 6800 rpm
